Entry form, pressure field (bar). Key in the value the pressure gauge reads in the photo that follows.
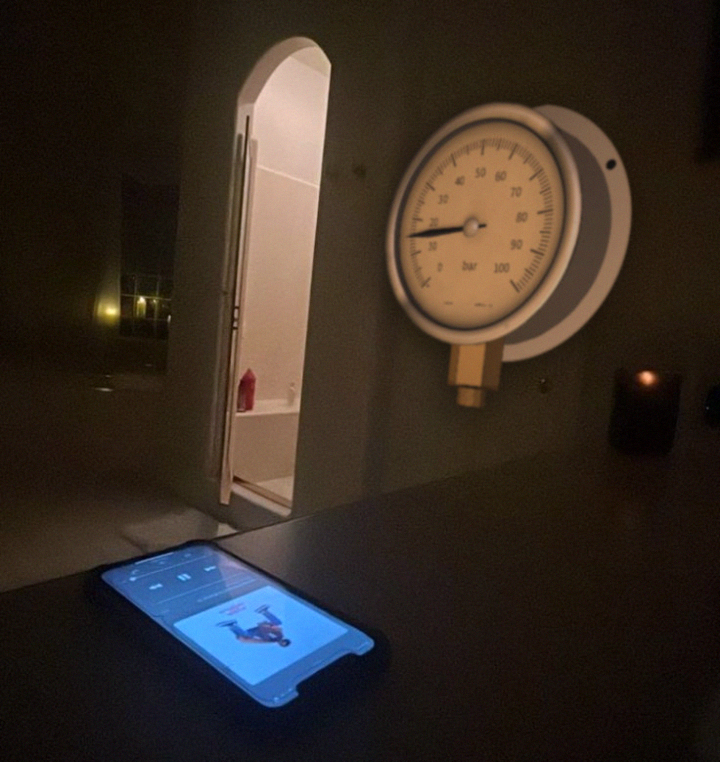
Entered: 15 bar
